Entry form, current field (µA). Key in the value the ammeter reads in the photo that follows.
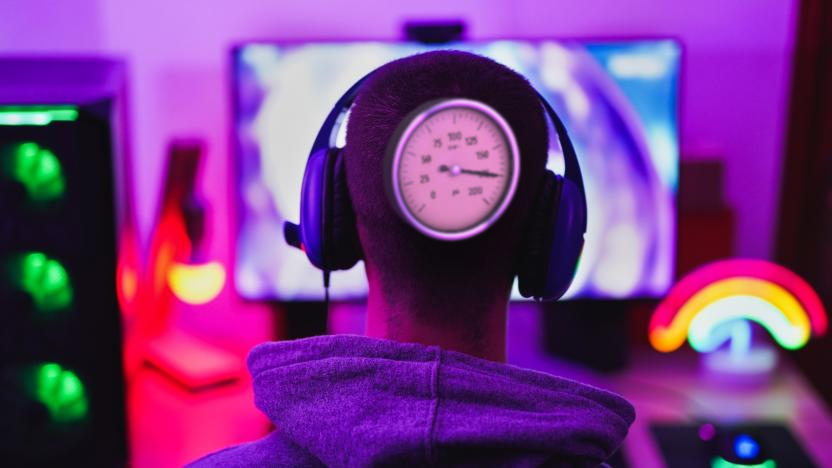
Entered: 175 µA
